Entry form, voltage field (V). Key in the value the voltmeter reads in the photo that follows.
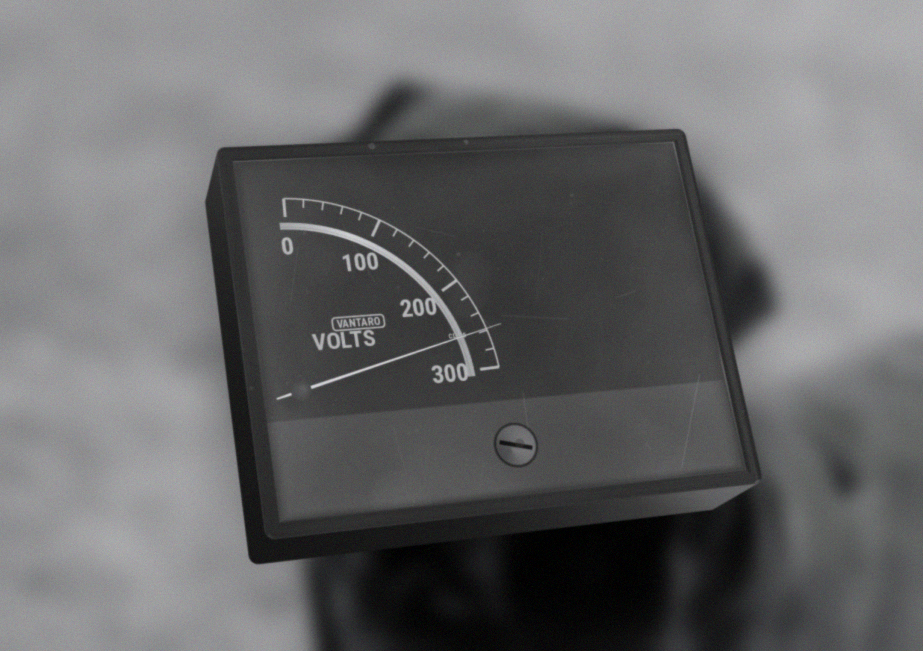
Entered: 260 V
